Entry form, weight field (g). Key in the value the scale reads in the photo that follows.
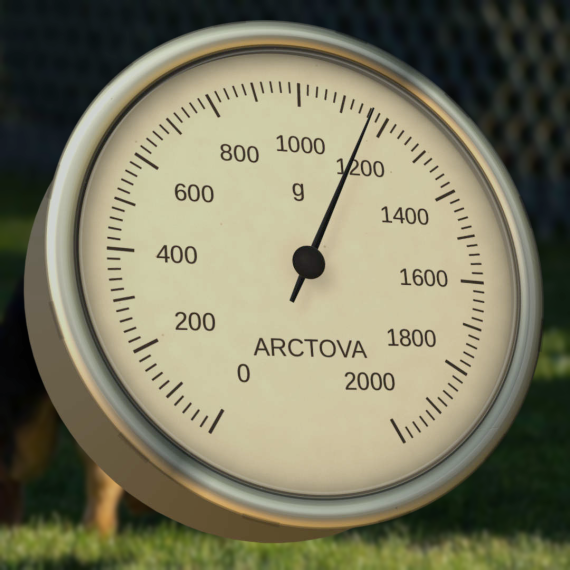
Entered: 1160 g
